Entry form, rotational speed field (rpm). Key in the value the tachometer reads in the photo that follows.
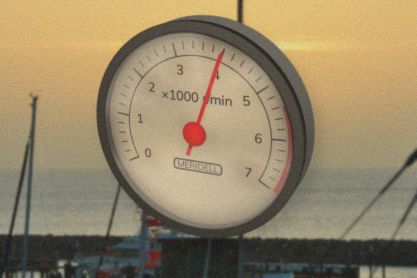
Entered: 4000 rpm
